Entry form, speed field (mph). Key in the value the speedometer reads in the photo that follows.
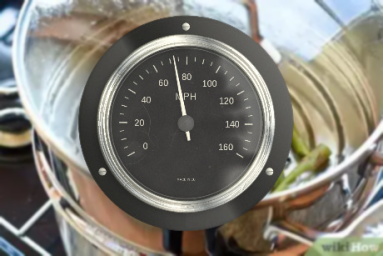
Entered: 72.5 mph
